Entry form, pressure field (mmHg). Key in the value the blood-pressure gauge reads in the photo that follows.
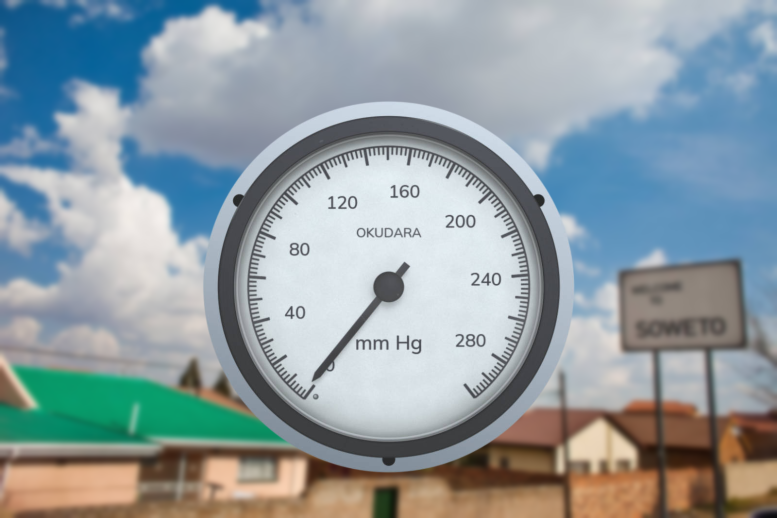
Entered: 2 mmHg
